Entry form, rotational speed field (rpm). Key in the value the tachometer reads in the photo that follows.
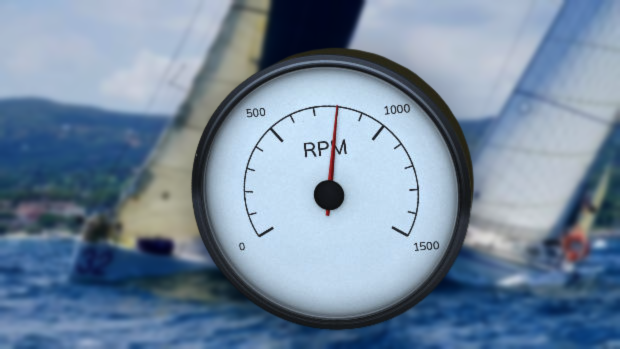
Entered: 800 rpm
